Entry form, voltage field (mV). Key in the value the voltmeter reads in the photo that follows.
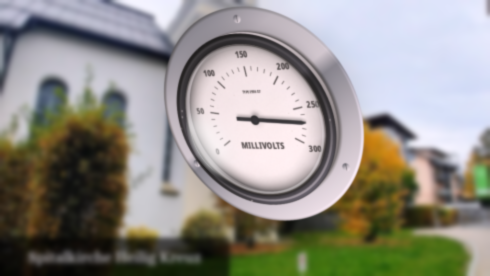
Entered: 270 mV
